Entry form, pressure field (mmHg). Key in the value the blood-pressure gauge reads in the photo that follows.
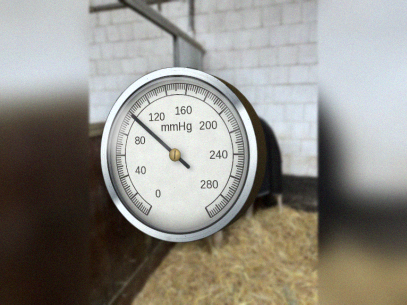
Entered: 100 mmHg
